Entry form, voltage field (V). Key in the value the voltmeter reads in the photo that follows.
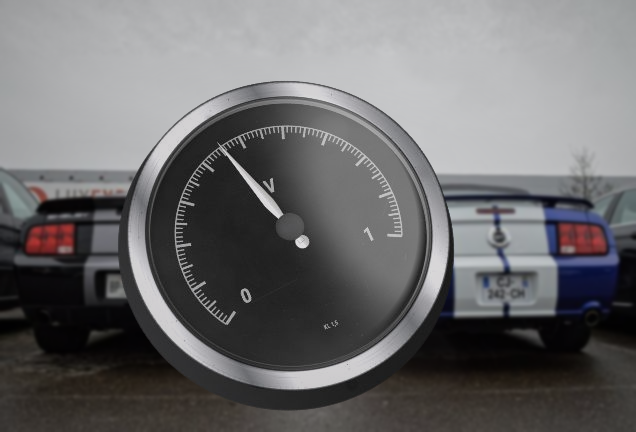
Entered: 0.45 V
